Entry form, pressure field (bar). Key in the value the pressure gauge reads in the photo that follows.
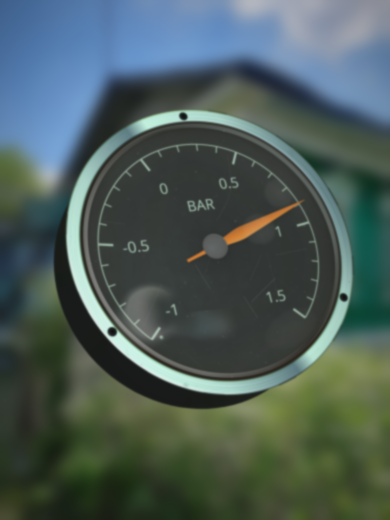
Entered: 0.9 bar
